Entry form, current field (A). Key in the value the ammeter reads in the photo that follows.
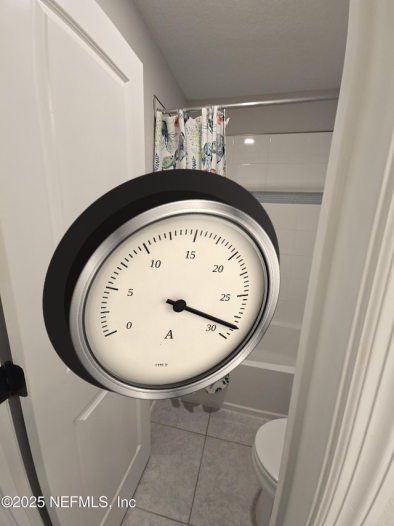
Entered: 28.5 A
